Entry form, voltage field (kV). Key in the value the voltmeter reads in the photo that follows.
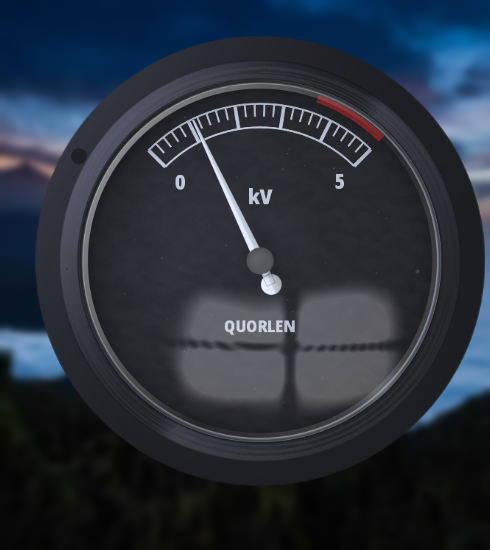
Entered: 1.1 kV
